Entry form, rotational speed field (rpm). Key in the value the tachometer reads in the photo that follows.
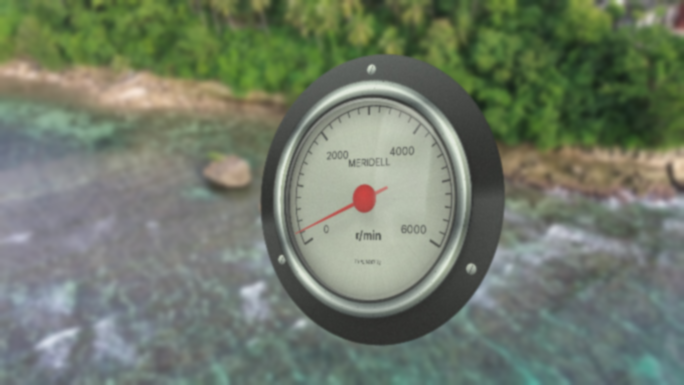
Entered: 200 rpm
